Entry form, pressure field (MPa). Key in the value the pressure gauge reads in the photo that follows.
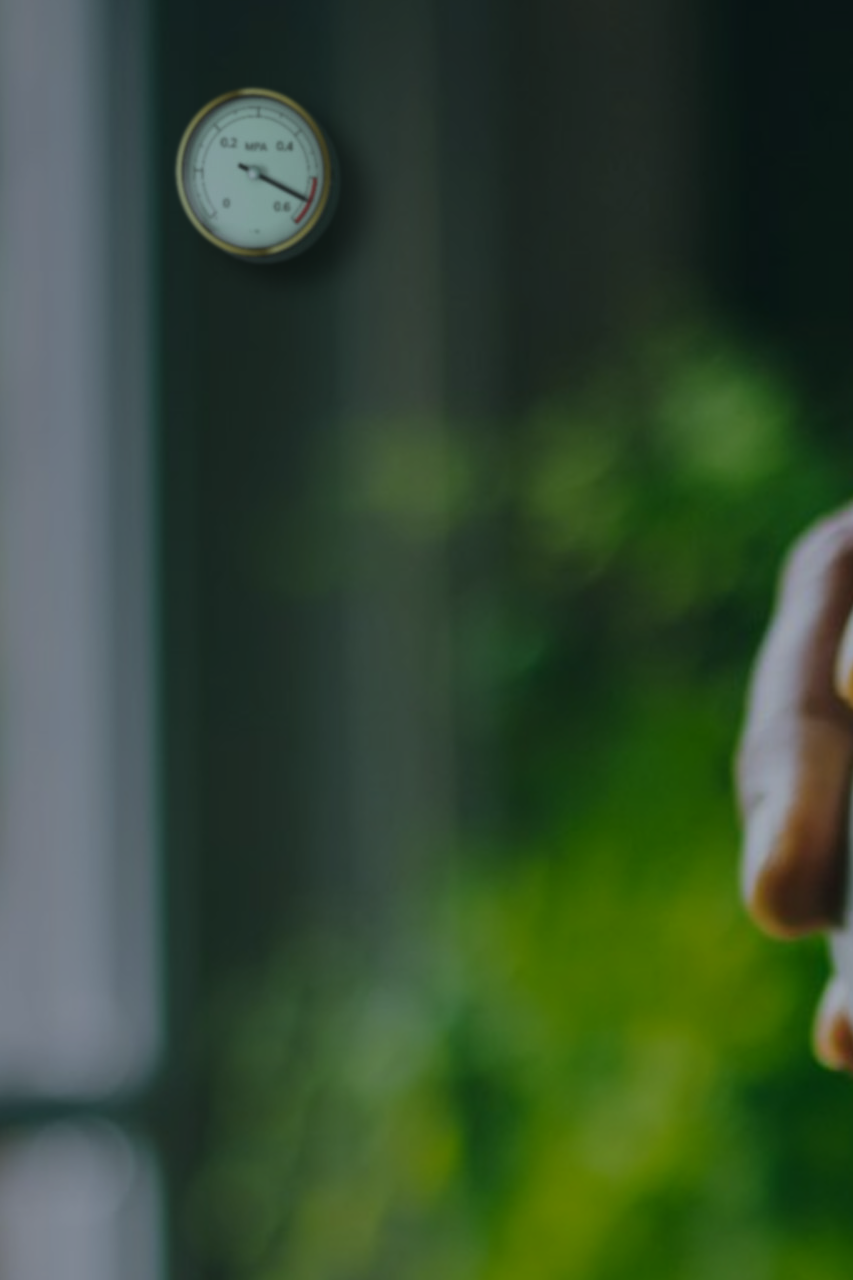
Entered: 0.55 MPa
